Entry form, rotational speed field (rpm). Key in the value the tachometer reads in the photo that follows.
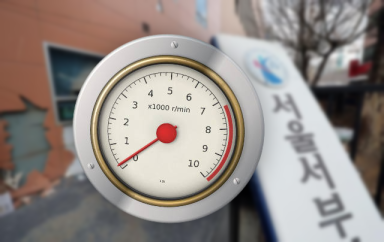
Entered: 200 rpm
